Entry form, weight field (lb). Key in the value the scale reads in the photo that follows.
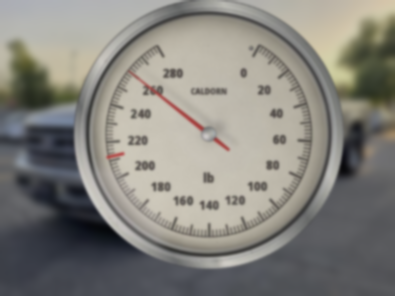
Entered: 260 lb
